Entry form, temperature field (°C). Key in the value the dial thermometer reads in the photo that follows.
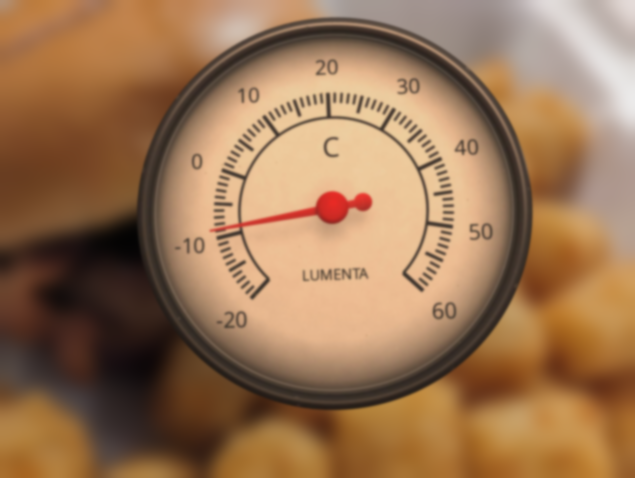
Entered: -9 °C
